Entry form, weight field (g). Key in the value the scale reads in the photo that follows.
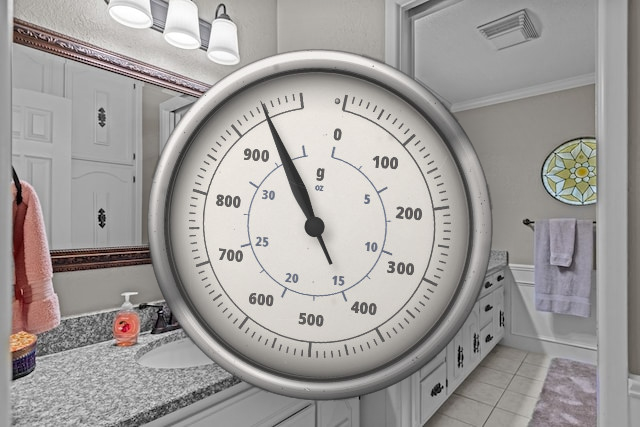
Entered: 950 g
